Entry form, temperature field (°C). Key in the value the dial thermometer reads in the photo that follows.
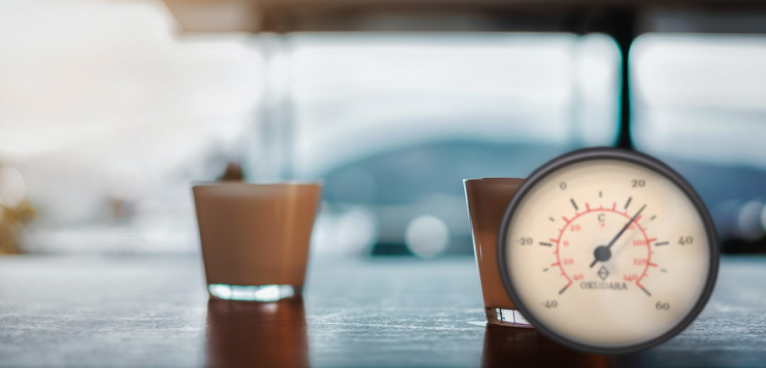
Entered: 25 °C
